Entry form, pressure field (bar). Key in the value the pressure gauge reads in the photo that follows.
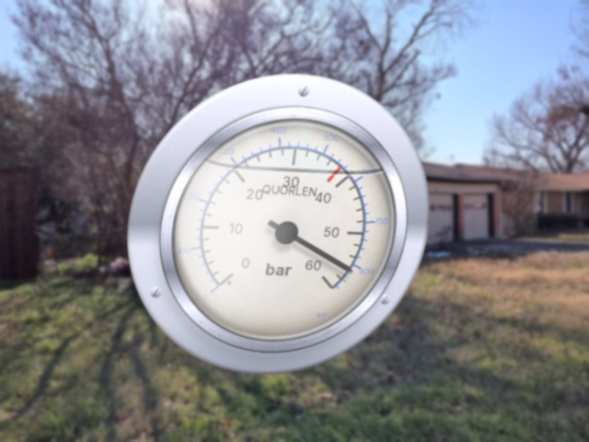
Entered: 56 bar
